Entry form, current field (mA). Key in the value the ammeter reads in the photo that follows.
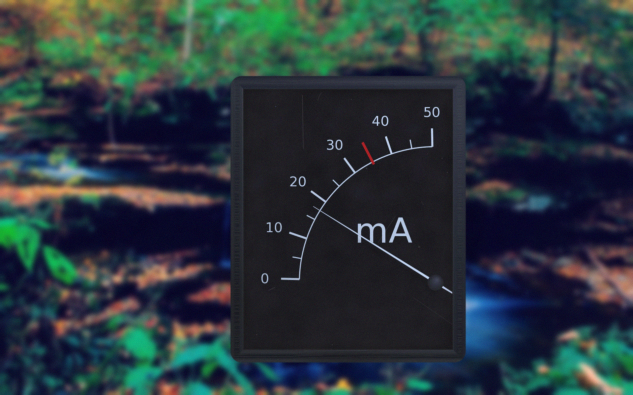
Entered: 17.5 mA
